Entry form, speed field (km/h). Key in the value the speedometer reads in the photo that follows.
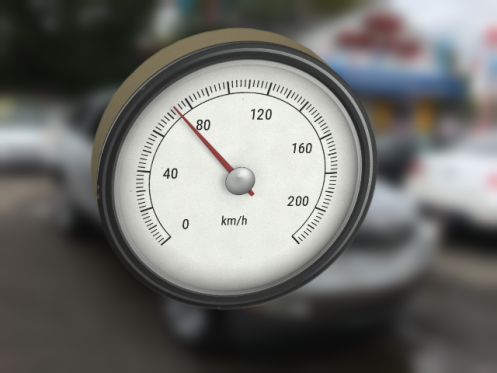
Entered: 74 km/h
